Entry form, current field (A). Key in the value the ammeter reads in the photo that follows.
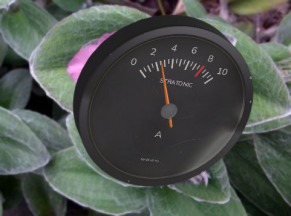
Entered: 2.5 A
